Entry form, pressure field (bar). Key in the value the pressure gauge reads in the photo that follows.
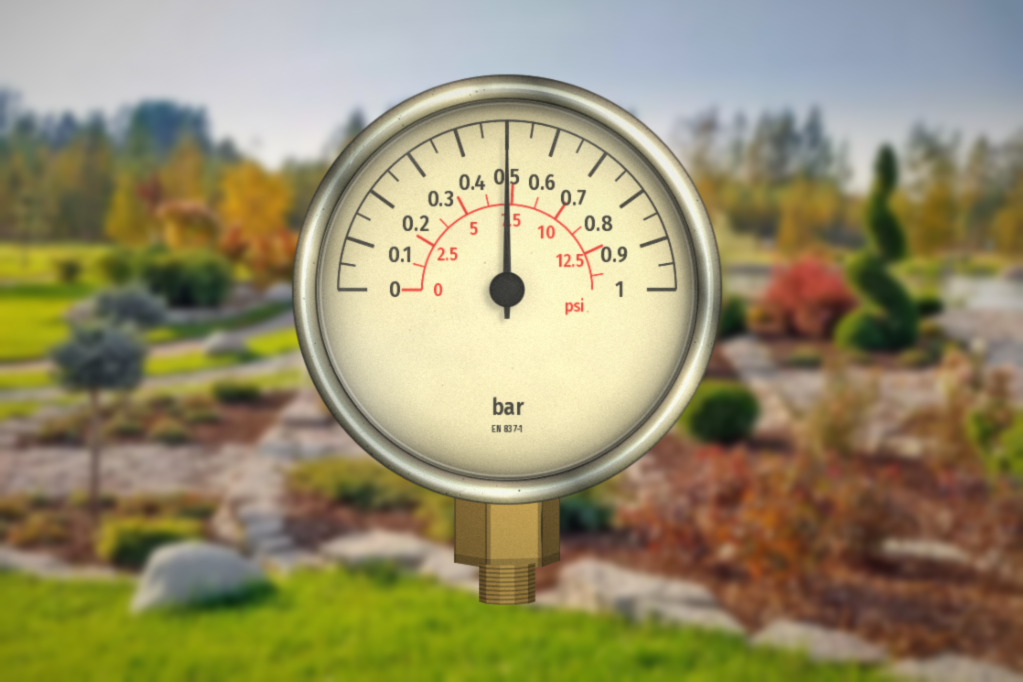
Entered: 0.5 bar
